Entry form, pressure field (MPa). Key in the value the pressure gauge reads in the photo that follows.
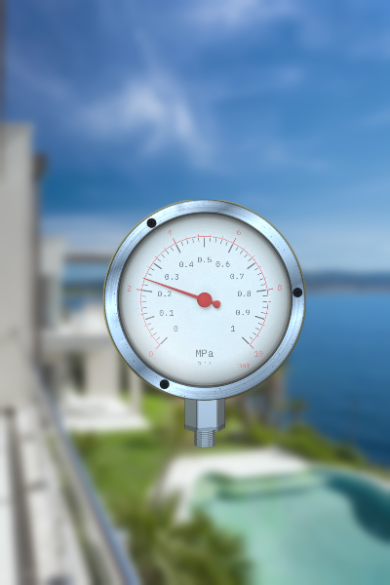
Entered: 0.24 MPa
